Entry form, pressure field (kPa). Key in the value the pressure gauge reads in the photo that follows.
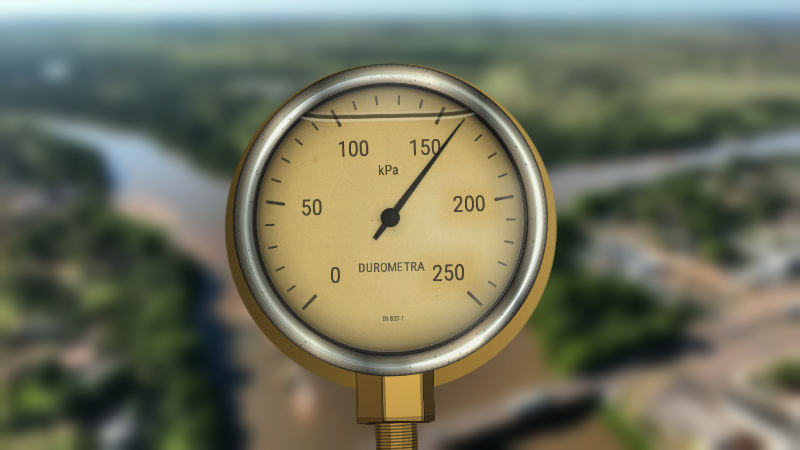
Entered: 160 kPa
